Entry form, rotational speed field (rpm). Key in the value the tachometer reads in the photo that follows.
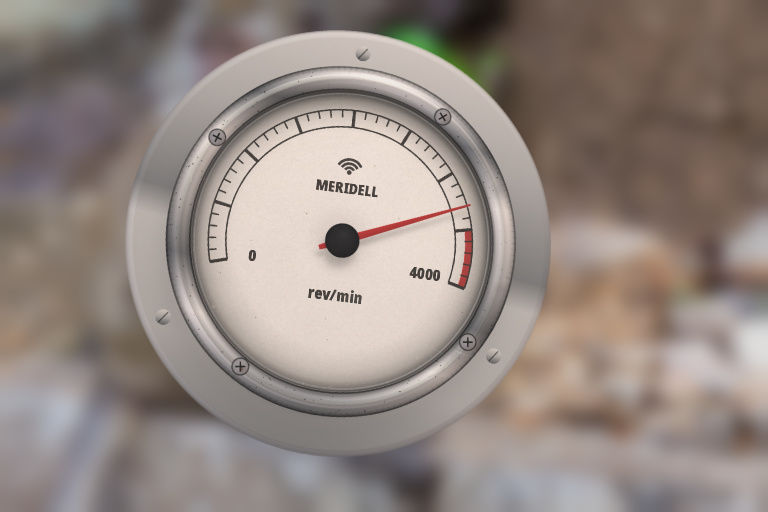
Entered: 3300 rpm
